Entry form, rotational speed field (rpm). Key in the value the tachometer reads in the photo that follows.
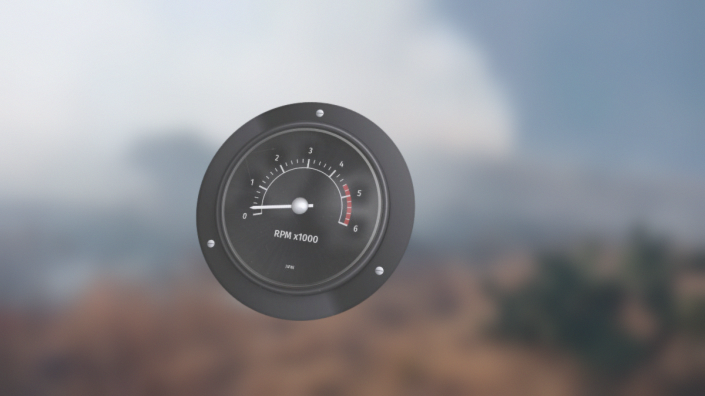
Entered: 200 rpm
